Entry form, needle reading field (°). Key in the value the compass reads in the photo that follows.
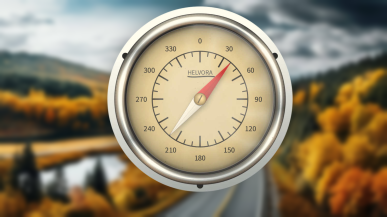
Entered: 40 °
